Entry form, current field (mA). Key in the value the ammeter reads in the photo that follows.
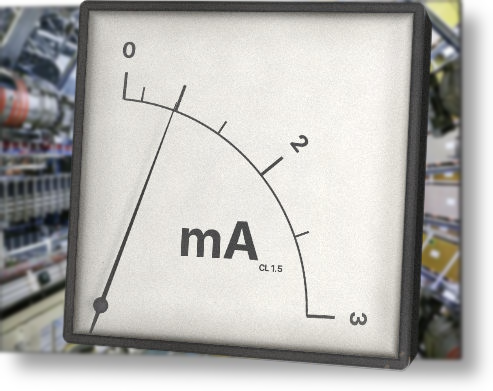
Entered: 1 mA
